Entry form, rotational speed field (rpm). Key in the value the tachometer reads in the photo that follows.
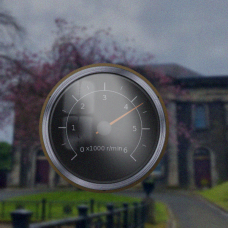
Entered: 4250 rpm
